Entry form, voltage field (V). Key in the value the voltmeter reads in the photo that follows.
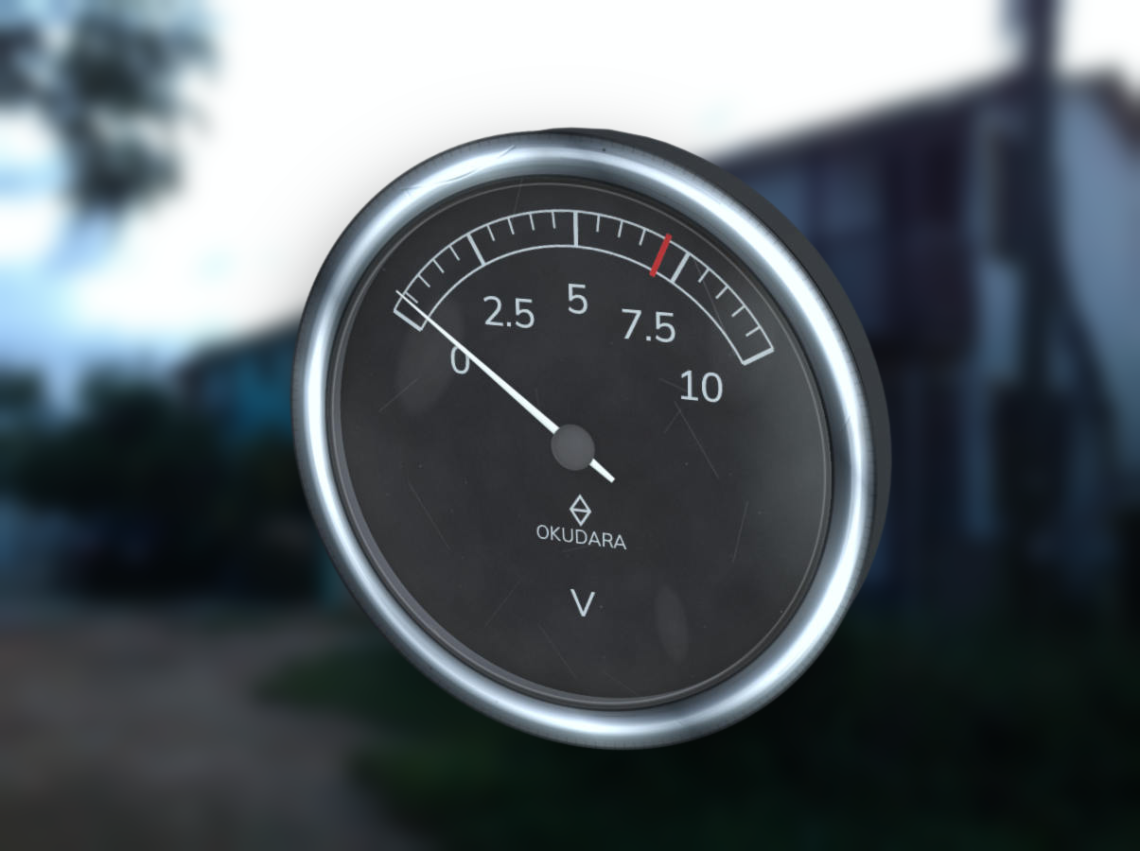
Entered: 0.5 V
